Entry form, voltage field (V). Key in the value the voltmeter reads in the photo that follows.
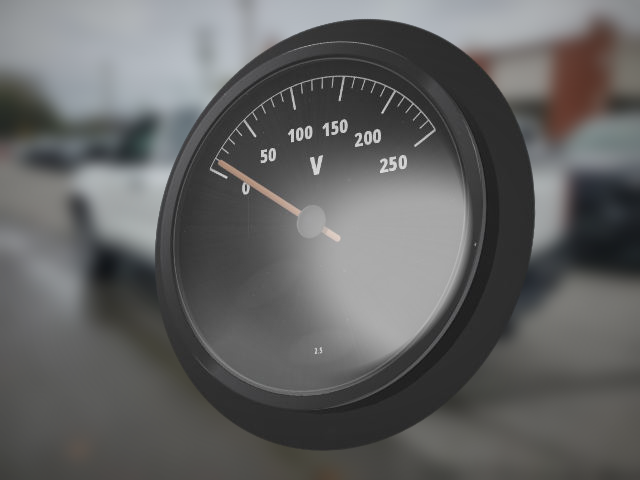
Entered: 10 V
